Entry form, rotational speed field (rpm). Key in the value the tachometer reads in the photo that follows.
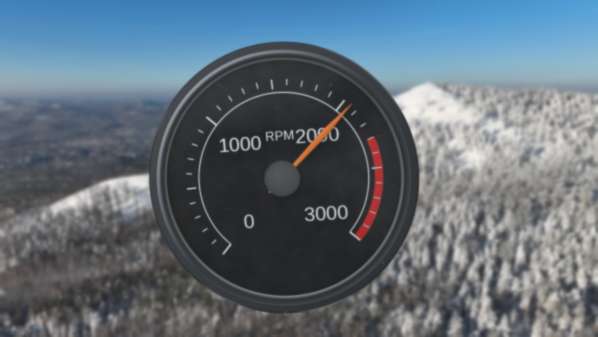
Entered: 2050 rpm
